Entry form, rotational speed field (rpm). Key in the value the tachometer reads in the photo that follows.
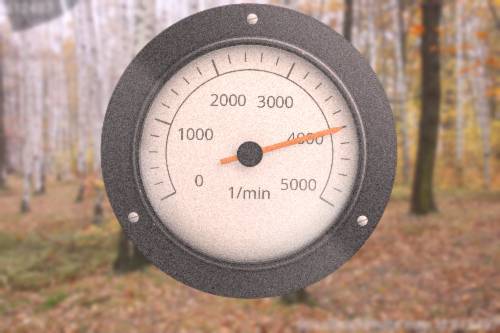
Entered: 4000 rpm
